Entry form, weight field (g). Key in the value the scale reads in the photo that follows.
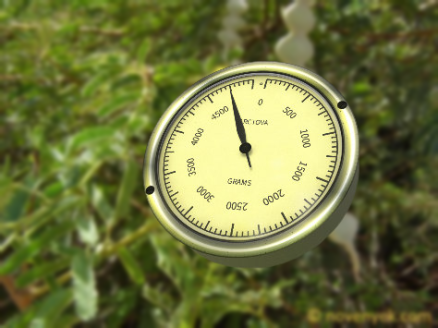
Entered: 4750 g
